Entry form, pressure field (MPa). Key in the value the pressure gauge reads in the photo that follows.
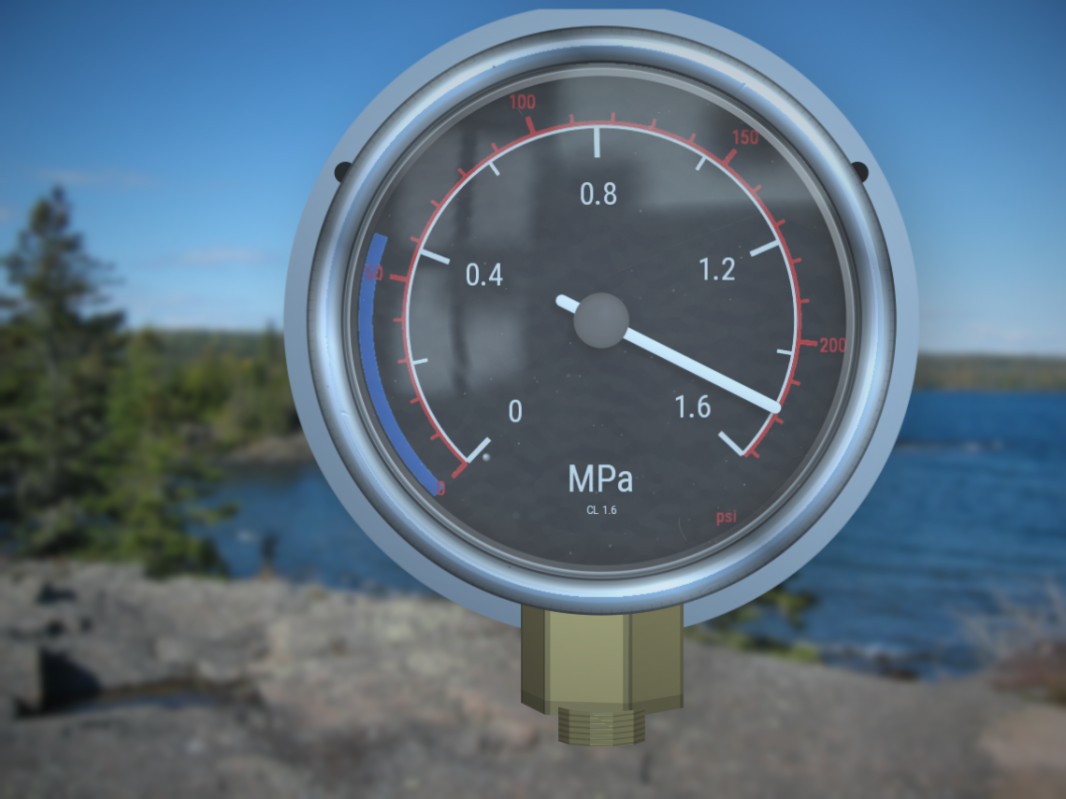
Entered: 1.5 MPa
